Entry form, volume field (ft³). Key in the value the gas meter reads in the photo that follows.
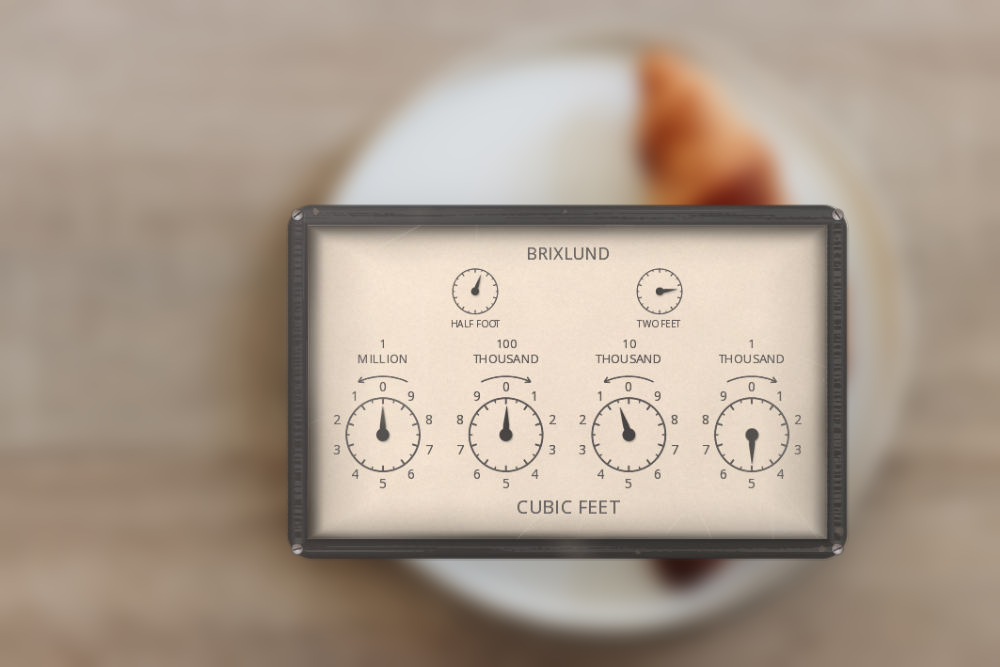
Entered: 500 ft³
